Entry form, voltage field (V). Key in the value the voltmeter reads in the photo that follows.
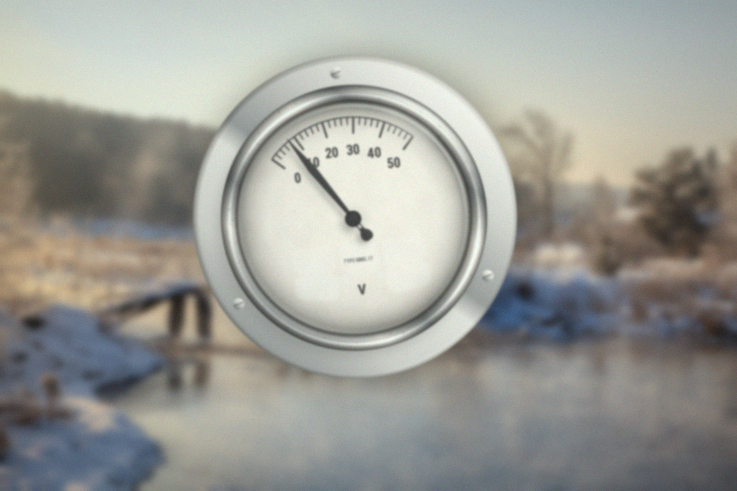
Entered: 8 V
